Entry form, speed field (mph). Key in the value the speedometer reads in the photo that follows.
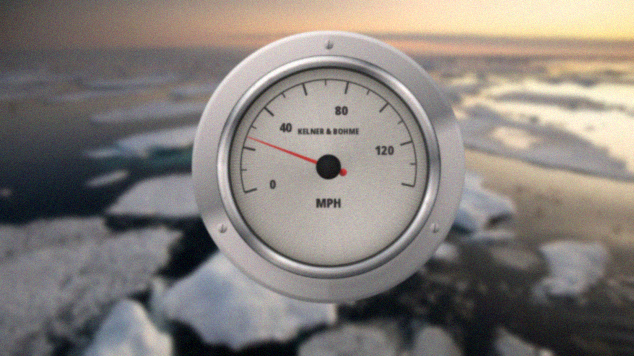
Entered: 25 mph
